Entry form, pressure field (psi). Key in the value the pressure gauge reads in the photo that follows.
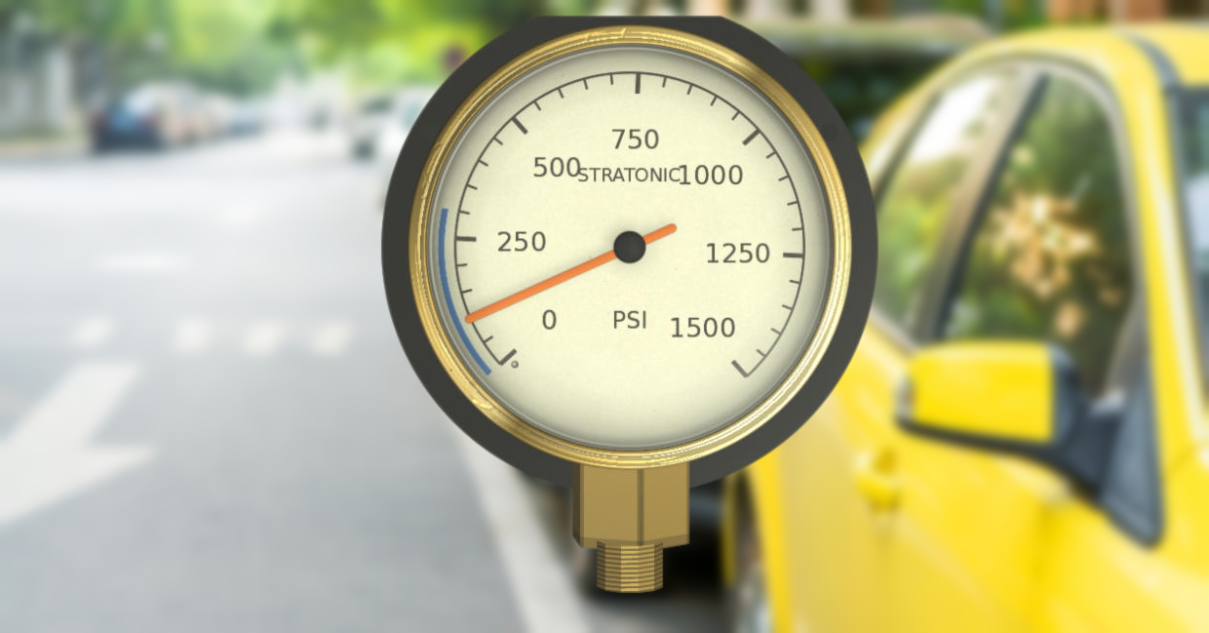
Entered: 100 psi
